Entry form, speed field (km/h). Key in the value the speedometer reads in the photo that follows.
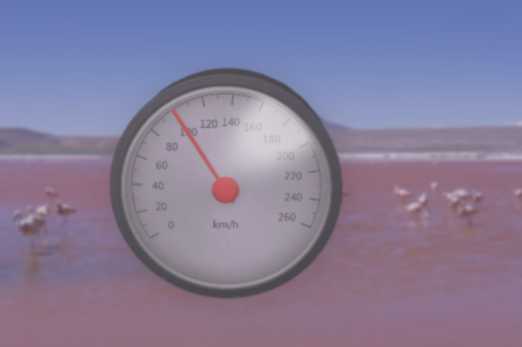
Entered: 100 km/h
